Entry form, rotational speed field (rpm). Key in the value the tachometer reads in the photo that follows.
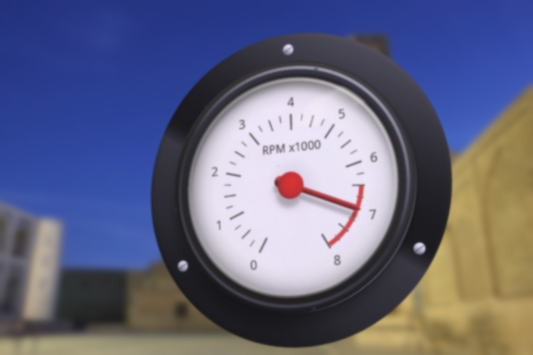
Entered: 7000 rpm
